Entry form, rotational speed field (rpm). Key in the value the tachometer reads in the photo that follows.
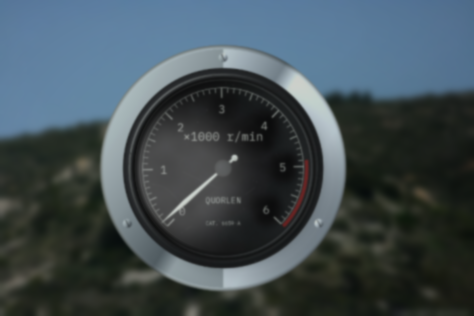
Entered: 100 rpm
